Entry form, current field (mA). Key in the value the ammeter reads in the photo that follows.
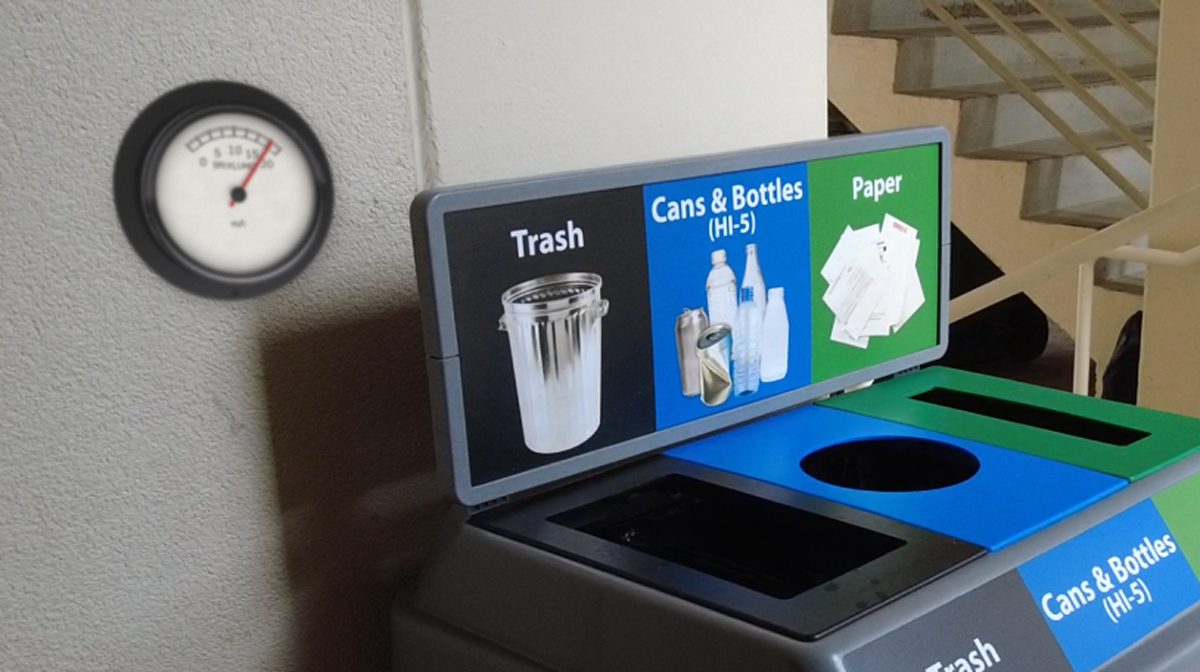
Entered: 17.5 mA
